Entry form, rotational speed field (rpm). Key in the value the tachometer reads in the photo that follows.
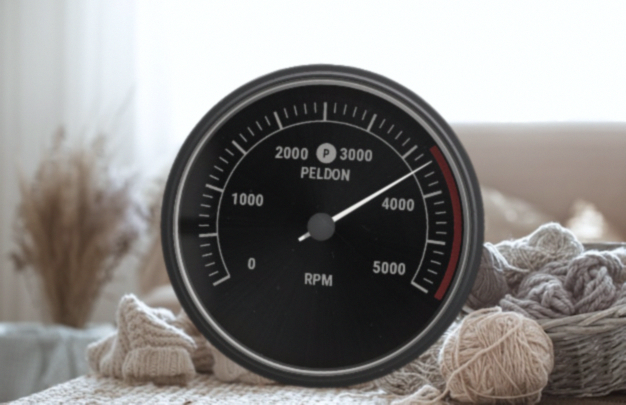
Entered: 3700 rpm
